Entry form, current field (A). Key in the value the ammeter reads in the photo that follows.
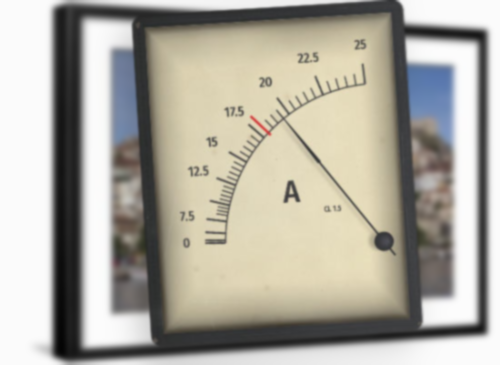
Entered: 19.5 A
